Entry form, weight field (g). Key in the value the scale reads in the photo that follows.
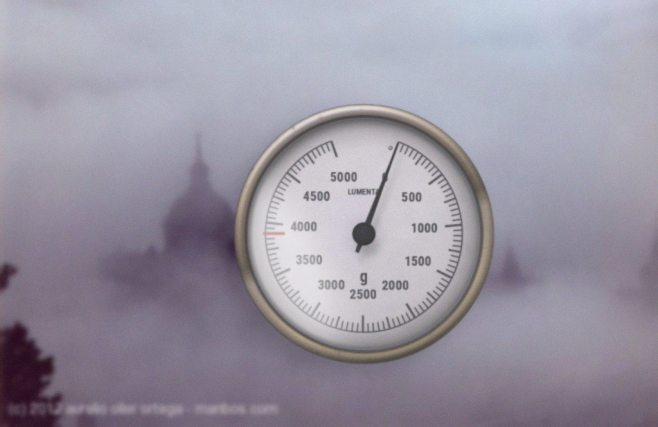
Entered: 0 g
